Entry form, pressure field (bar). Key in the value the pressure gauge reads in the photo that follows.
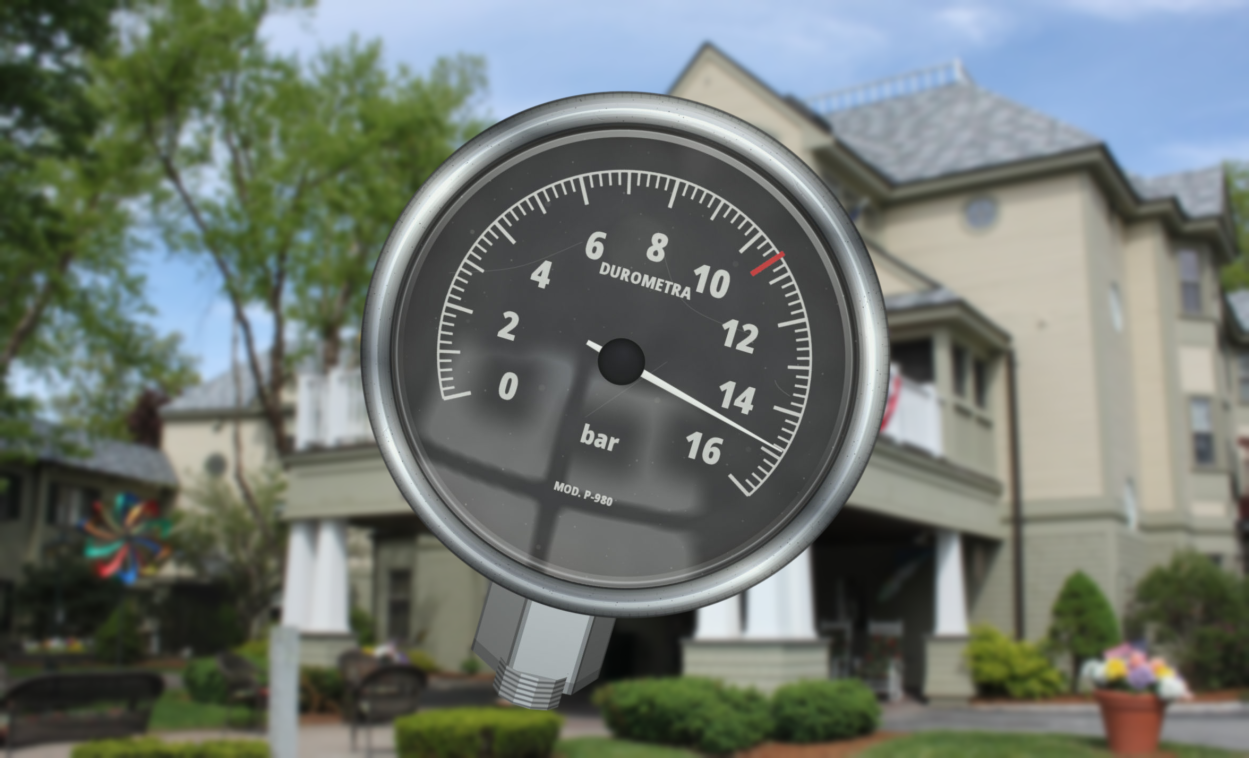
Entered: 14.8 bar
